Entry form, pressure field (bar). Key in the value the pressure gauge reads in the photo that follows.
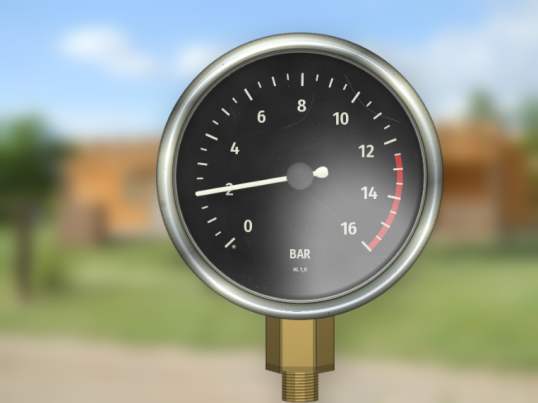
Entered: 2 bar
